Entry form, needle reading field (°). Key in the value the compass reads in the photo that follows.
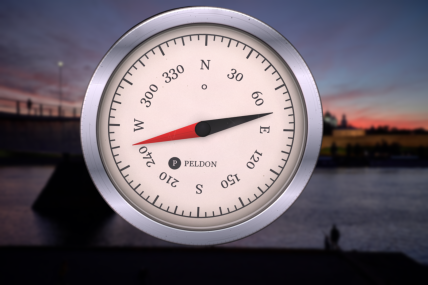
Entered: 255 °
